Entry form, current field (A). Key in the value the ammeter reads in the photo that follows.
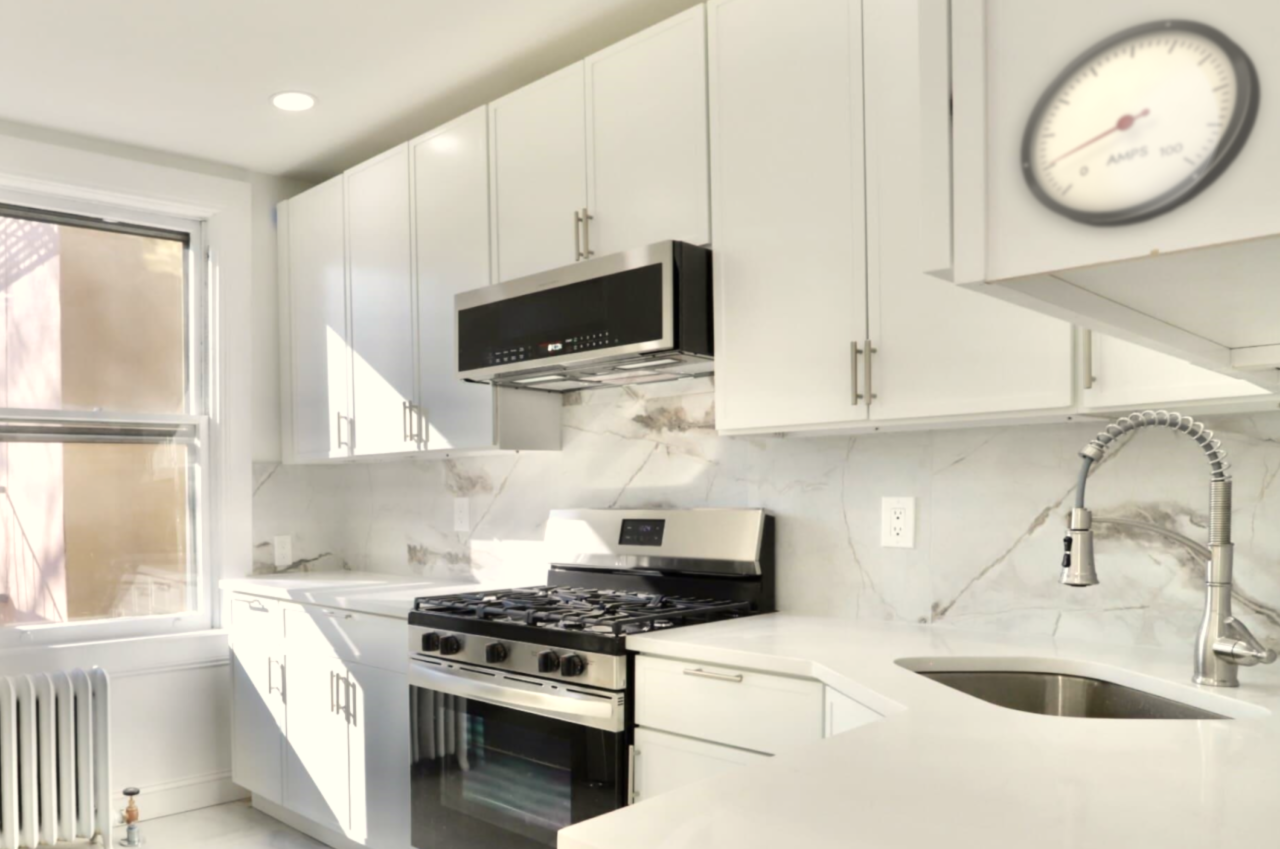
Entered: 10 A
